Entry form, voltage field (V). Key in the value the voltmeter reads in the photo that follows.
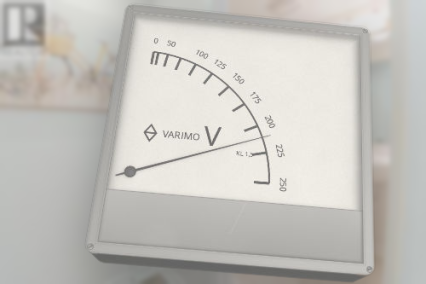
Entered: 212.5 V
